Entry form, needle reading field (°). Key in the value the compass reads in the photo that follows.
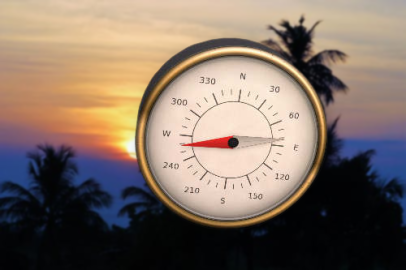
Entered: 260 °
